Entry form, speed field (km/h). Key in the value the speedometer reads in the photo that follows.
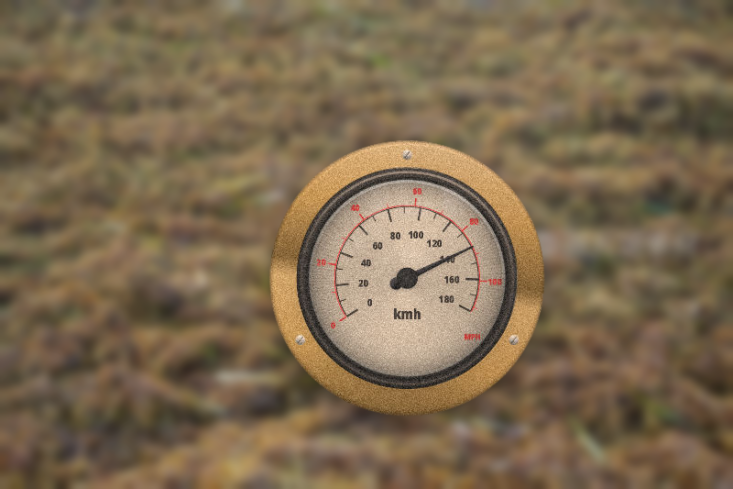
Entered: 140 km/h
